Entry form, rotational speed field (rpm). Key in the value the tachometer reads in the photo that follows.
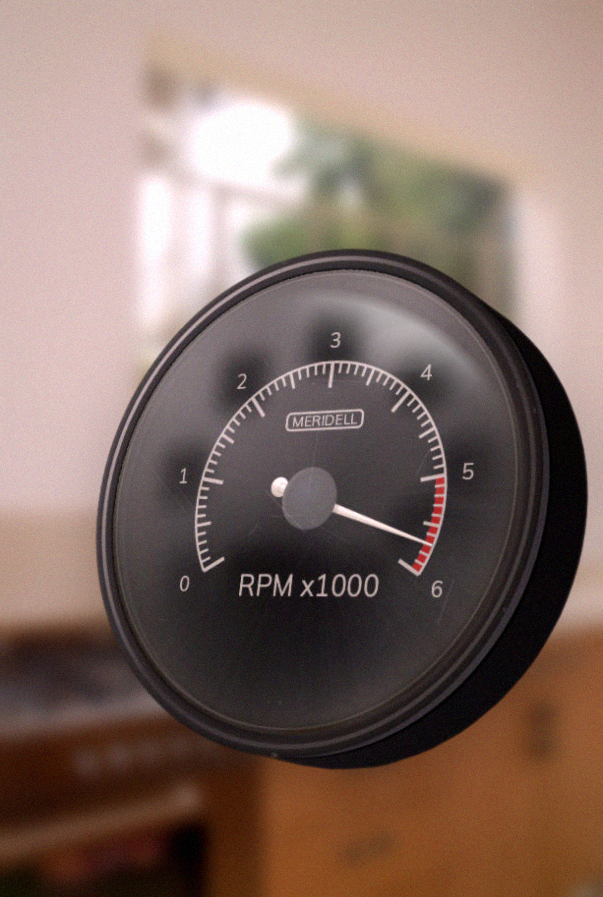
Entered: 5700 rpm
